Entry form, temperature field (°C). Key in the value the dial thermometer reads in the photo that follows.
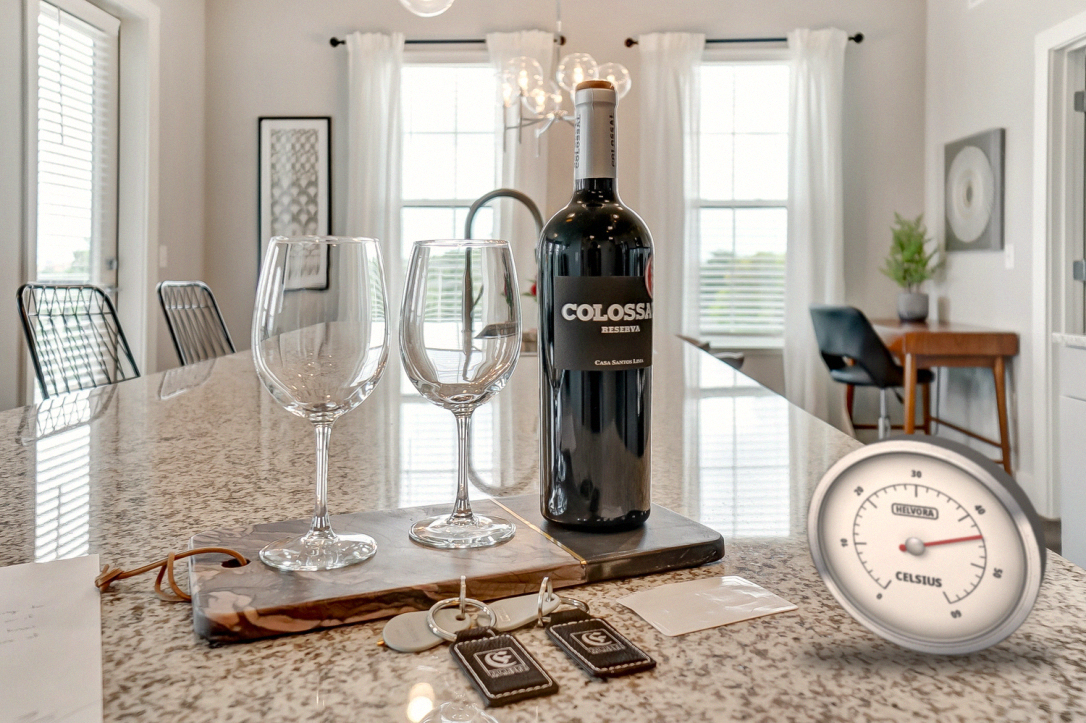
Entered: 44 °C
